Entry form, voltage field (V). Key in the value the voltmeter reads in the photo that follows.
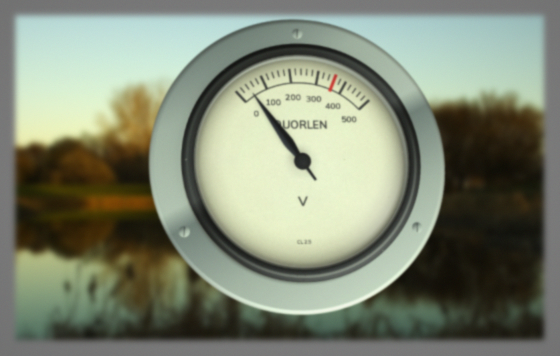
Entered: 40 V
